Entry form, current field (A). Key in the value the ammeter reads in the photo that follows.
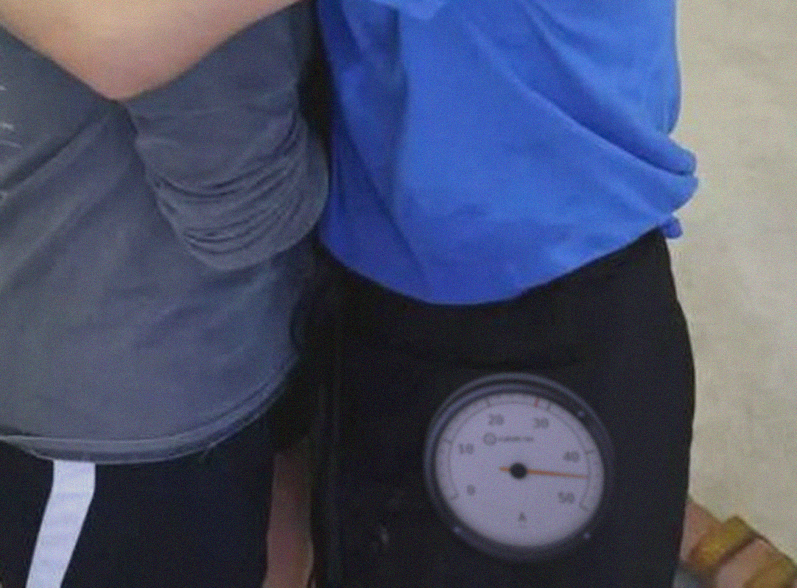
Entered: 44 A
